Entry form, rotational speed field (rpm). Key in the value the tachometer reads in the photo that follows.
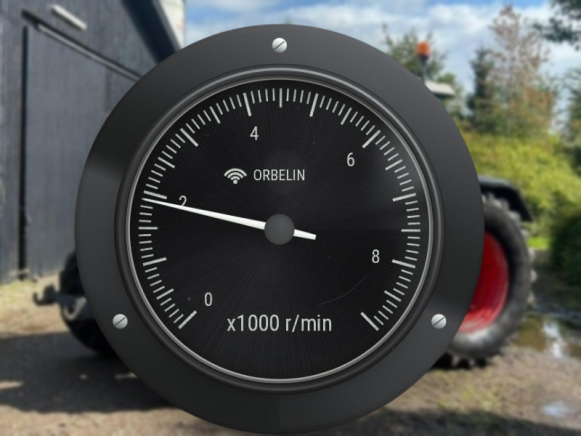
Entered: 1900 rpm
